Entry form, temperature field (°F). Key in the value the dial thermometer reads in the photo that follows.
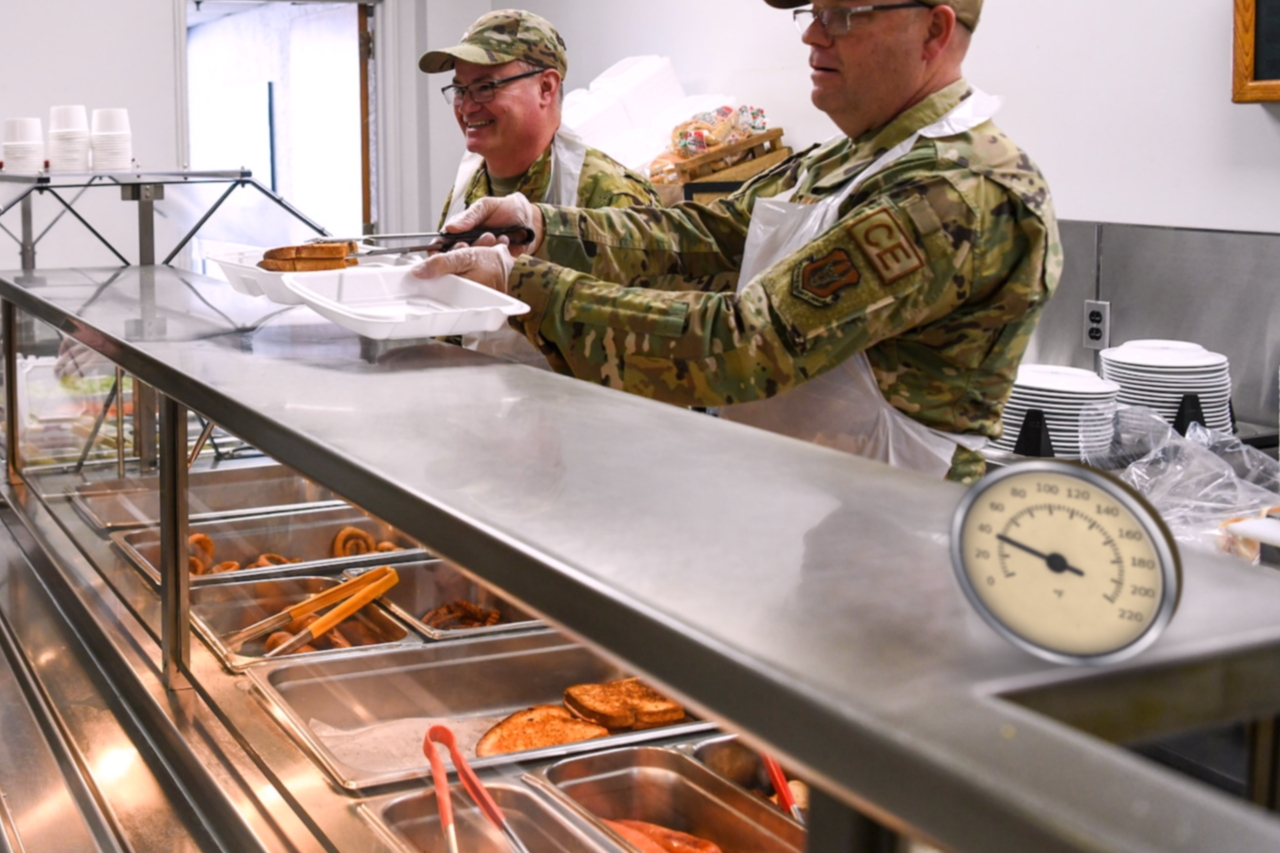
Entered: 40 °F
